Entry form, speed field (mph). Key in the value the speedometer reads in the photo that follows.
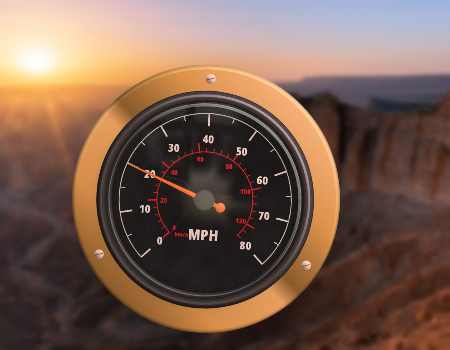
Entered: 20 mph
